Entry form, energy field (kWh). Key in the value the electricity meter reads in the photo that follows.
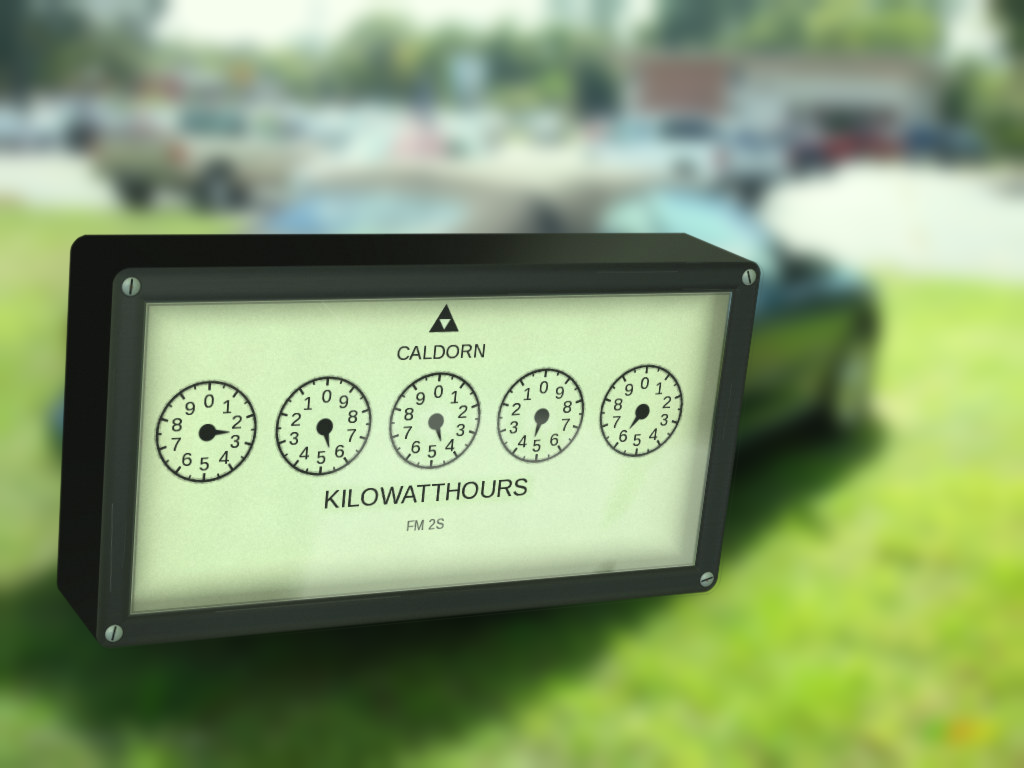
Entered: 25446 kWh
